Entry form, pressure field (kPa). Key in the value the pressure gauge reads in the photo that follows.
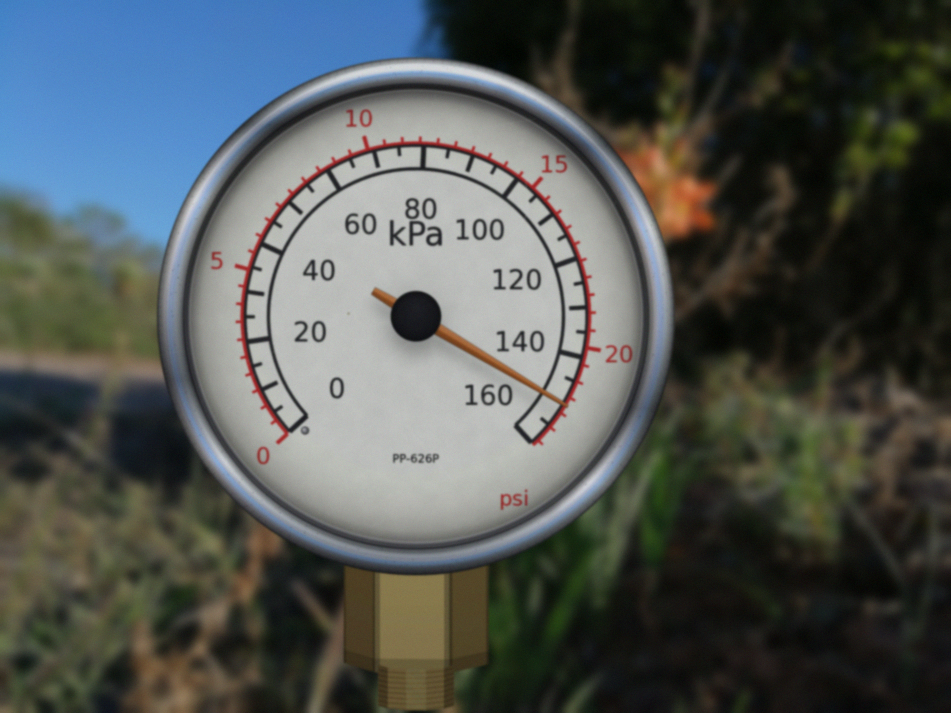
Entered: 150 kPa
